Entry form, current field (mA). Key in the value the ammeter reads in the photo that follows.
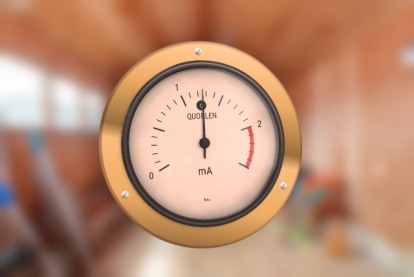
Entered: 1.25 mA
